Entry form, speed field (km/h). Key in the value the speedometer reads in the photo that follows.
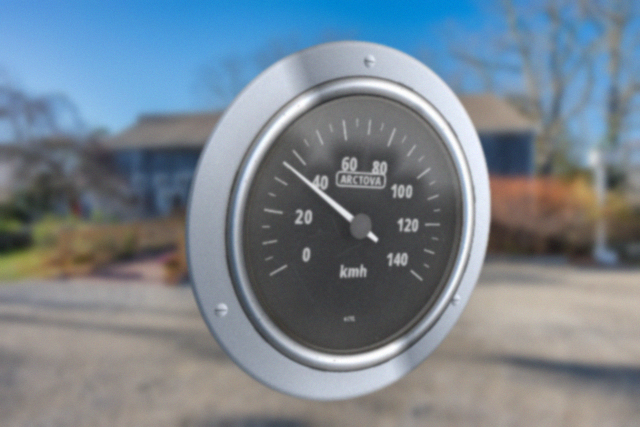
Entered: 35 km/h
